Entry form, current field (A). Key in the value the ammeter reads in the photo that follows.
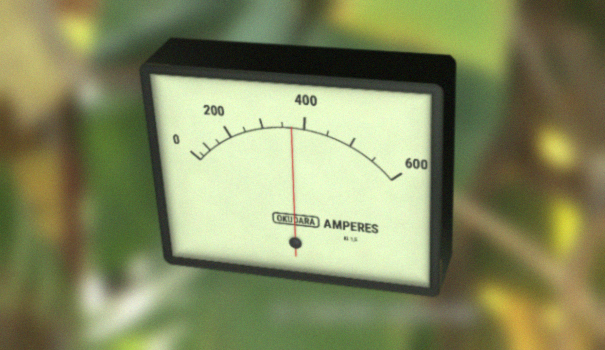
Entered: 375 A
